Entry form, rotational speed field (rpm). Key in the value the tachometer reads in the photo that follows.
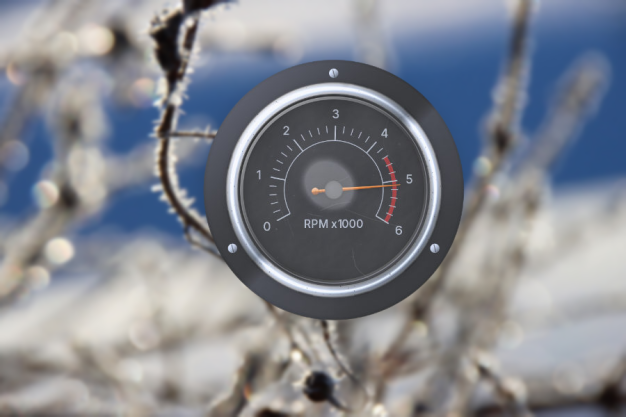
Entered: 5100 rpm
